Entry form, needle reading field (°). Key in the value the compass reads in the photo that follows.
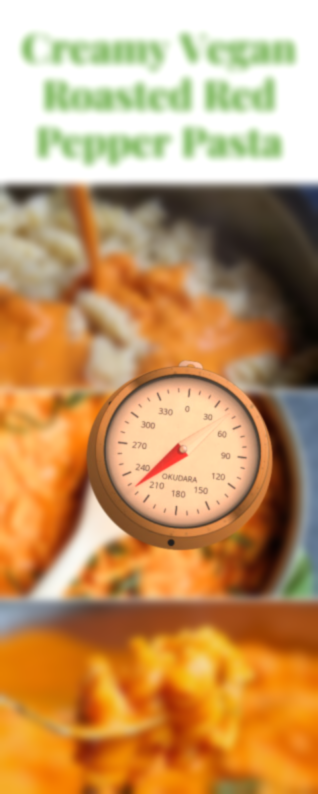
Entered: 225 °
